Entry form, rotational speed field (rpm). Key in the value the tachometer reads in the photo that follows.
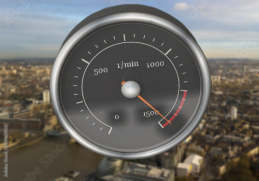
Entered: 1450 rpm
